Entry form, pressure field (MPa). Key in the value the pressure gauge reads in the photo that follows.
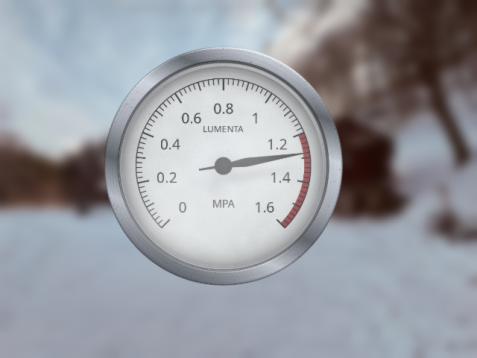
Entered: 1.28 MPa
